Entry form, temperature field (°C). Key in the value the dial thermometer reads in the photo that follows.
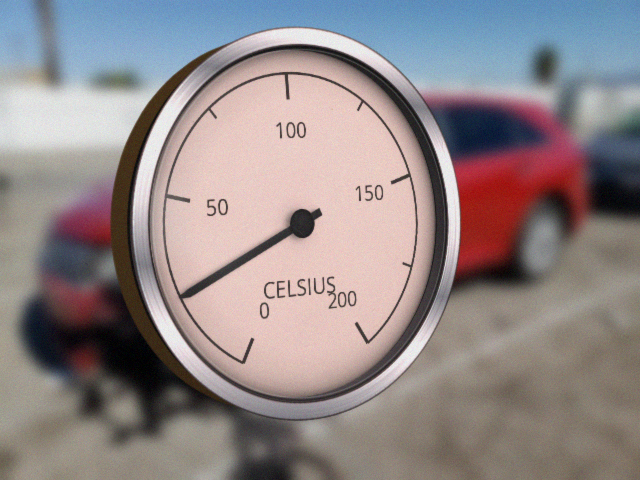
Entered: 25 °C
